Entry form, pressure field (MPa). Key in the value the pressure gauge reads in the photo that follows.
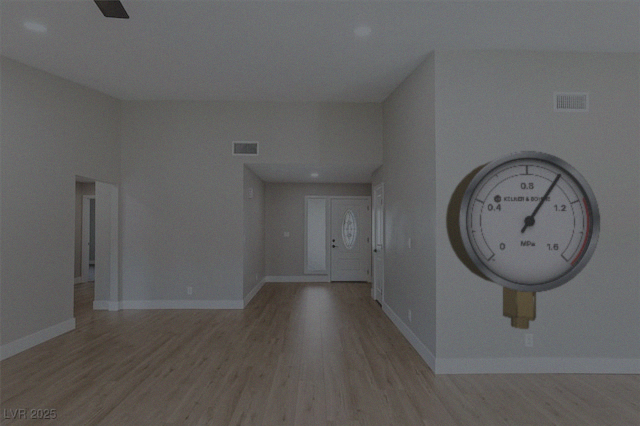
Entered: 1 MPa
